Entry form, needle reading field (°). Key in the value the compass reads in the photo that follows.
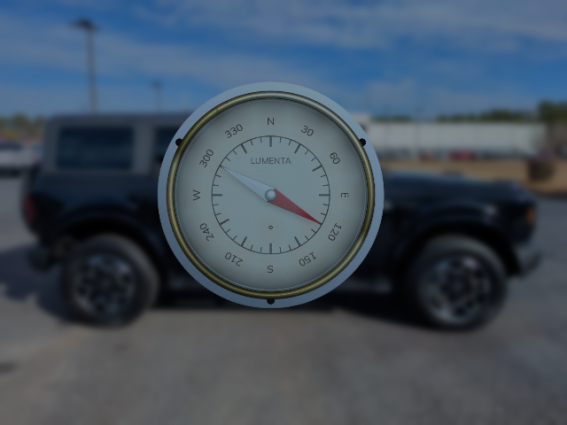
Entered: 120 °
